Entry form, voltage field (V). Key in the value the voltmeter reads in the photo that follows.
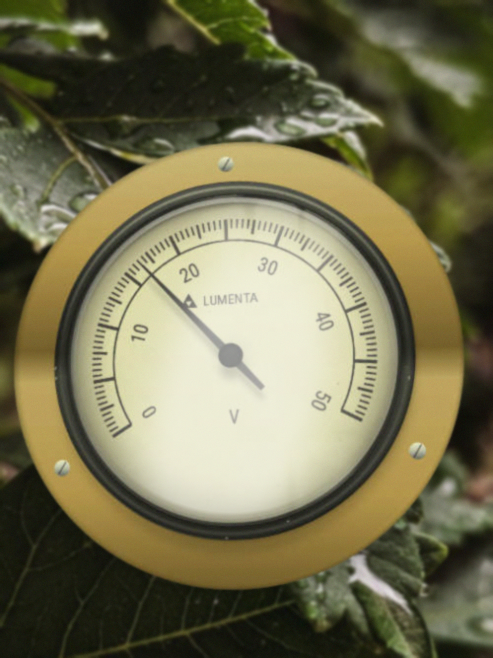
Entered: 16.5 V
